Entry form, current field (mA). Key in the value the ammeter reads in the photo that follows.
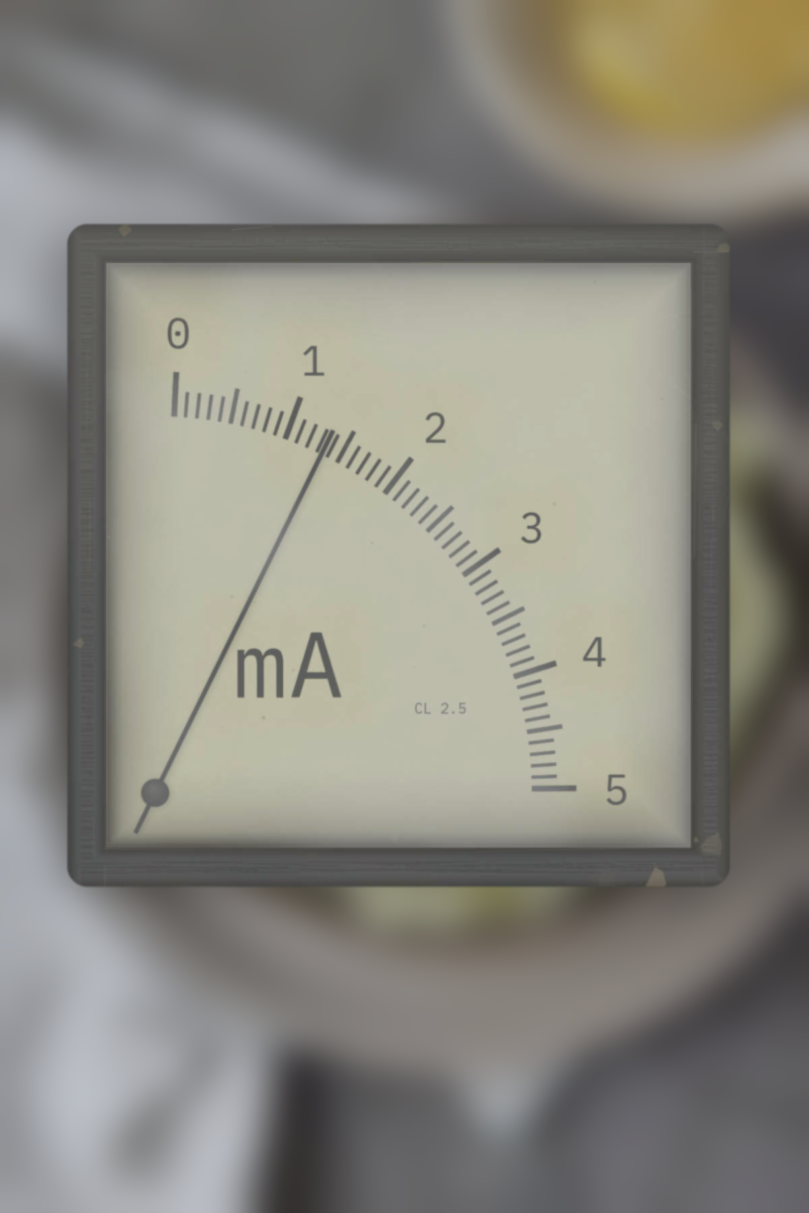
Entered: 1.35 mA
